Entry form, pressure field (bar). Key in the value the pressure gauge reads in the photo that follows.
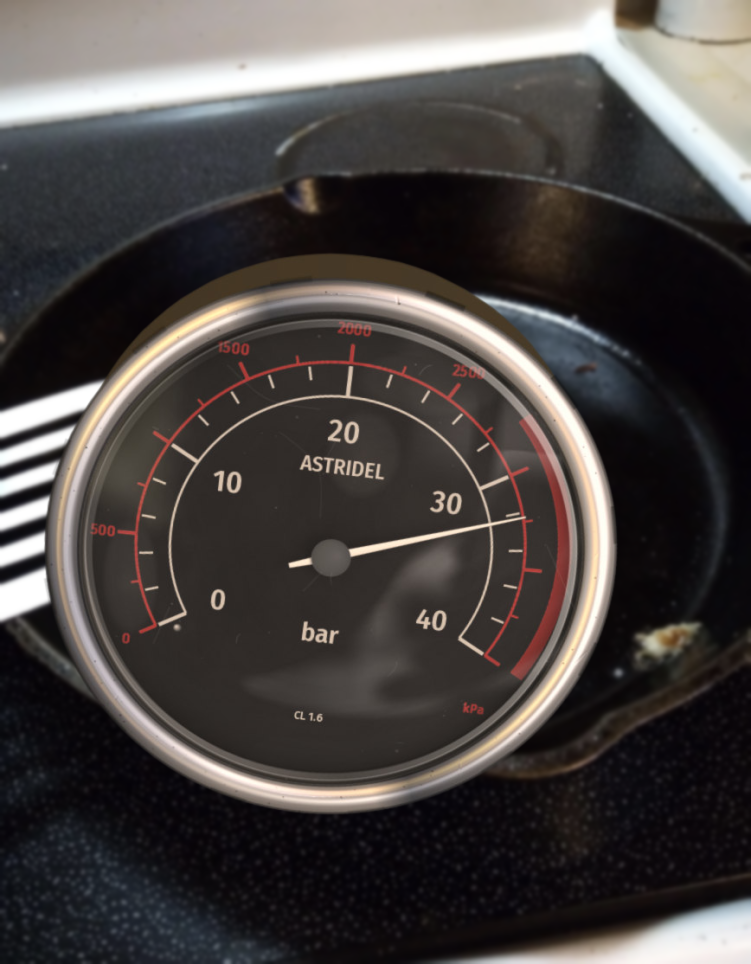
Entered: 32 bar
